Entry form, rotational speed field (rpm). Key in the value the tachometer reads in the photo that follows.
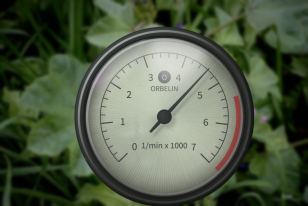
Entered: 4600 rpm
